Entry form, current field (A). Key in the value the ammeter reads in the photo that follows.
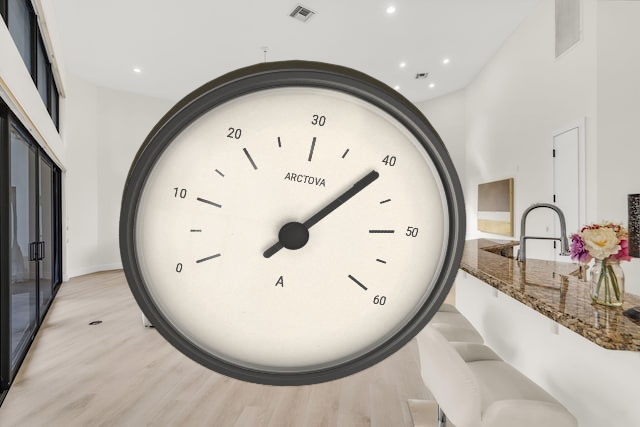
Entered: 40 A
